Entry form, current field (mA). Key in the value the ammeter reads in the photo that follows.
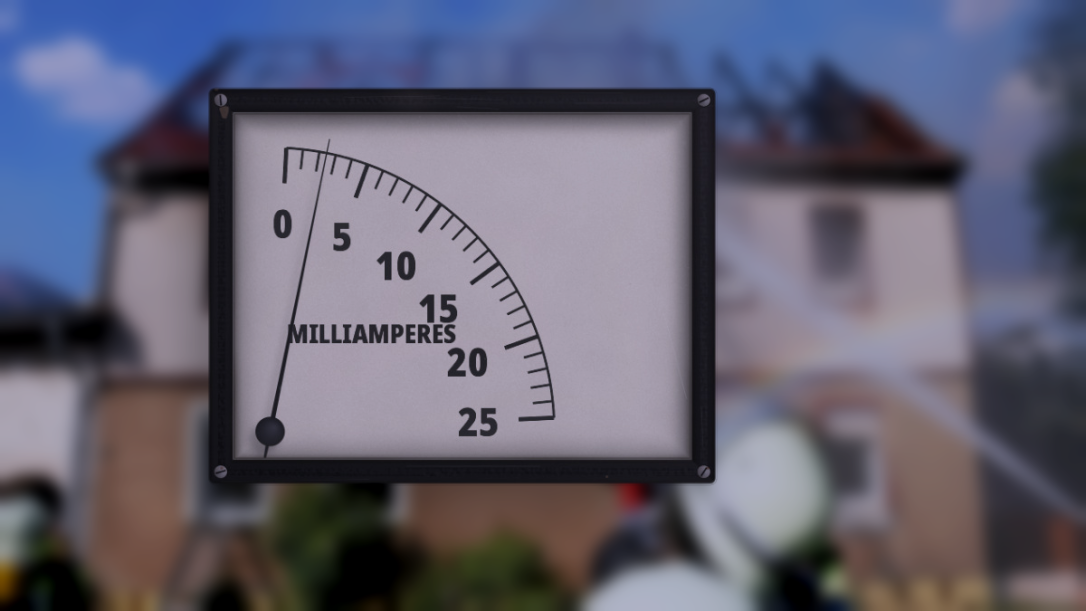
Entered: 2.5 mA
